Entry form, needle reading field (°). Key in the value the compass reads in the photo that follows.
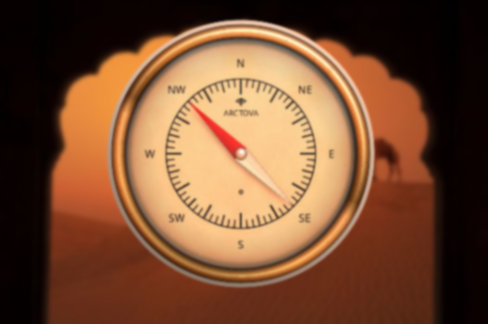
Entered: 315 °
